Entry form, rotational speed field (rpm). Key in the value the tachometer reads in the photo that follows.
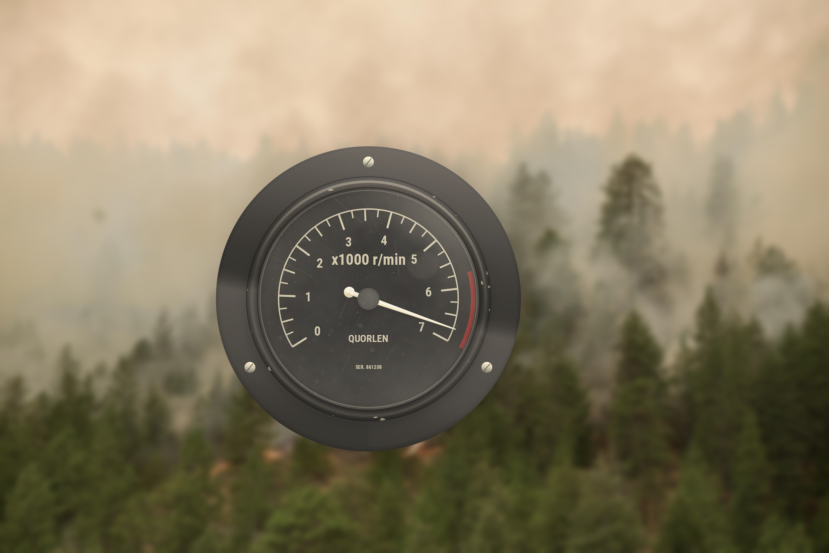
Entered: 6750 rpm
